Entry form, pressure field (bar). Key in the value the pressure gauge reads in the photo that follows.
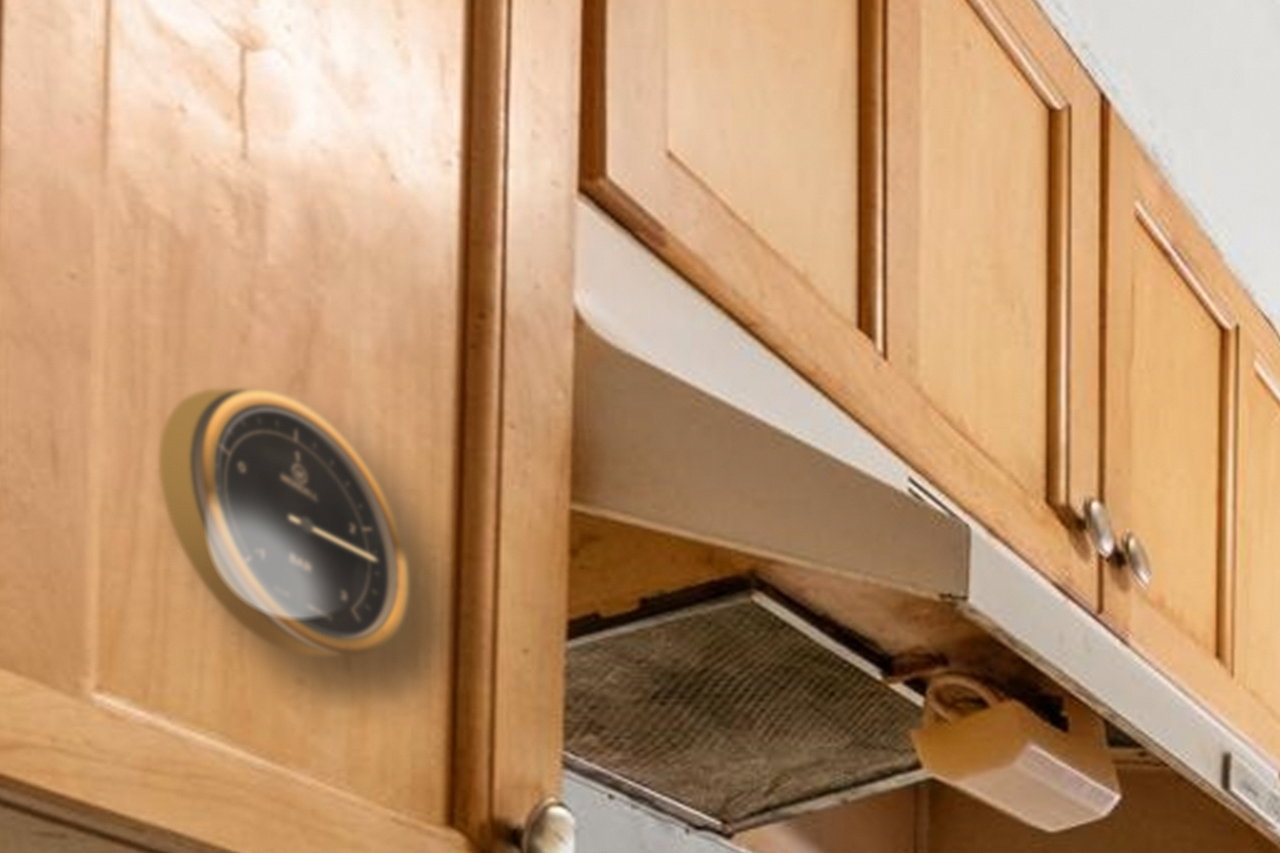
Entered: 2.3 bar
